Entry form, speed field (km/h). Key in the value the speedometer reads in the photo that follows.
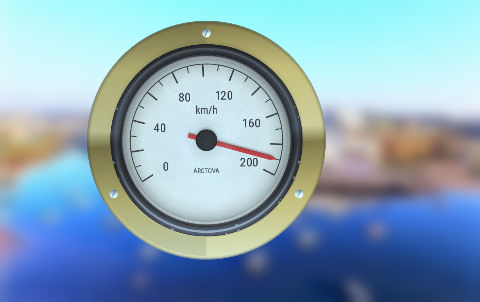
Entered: 190 km/h
